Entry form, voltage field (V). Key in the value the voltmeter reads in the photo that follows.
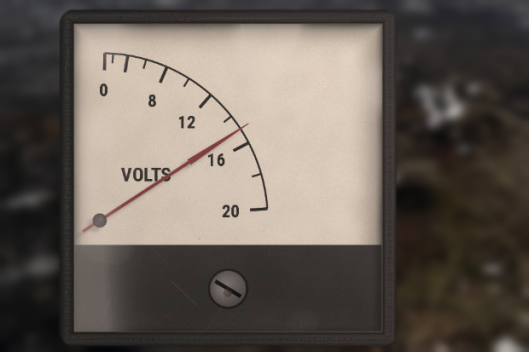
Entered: 15 V
